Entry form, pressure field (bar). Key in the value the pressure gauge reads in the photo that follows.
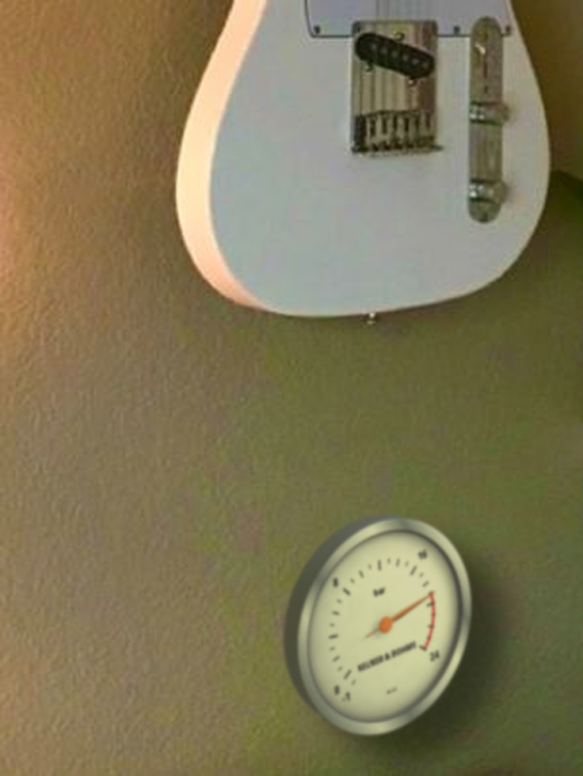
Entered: 19 bar
